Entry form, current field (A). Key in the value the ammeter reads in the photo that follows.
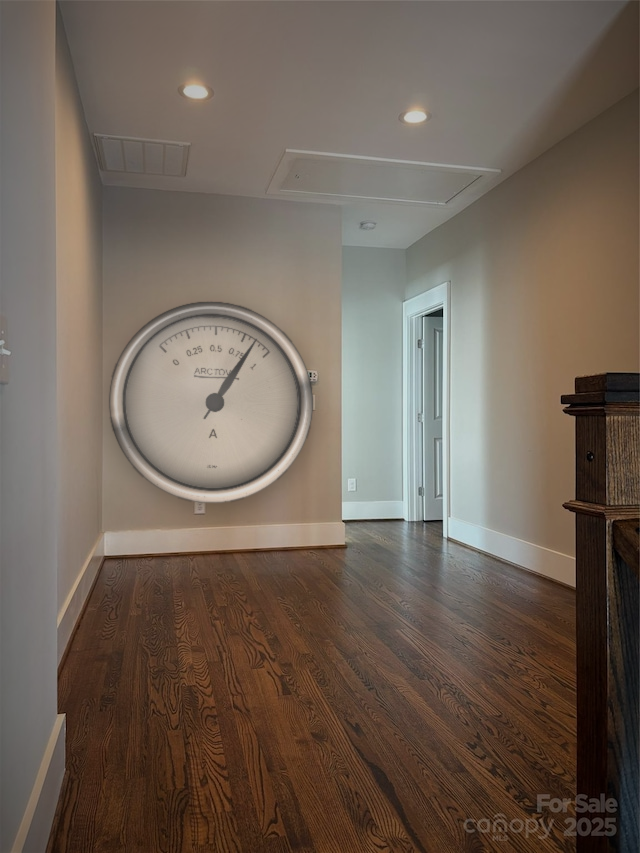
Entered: 0.85 A
